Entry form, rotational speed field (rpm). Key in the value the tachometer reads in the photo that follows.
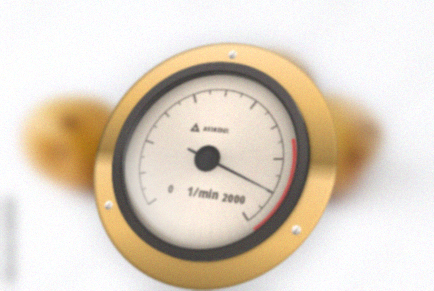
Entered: 1800 rpm
